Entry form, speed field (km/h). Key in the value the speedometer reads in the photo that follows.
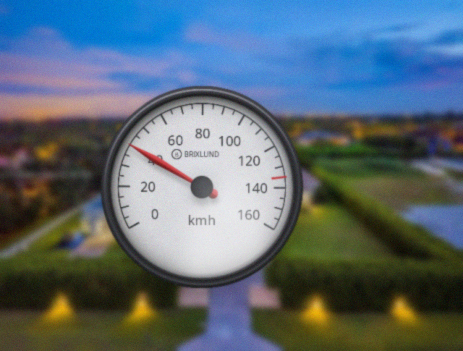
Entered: 40 km/h
